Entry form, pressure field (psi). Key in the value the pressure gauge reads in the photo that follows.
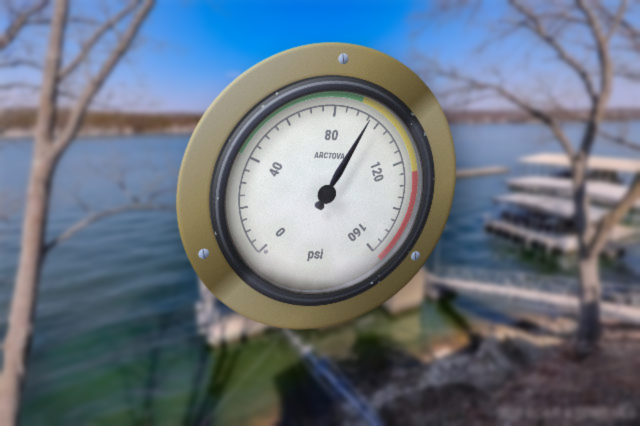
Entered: 95 psi
